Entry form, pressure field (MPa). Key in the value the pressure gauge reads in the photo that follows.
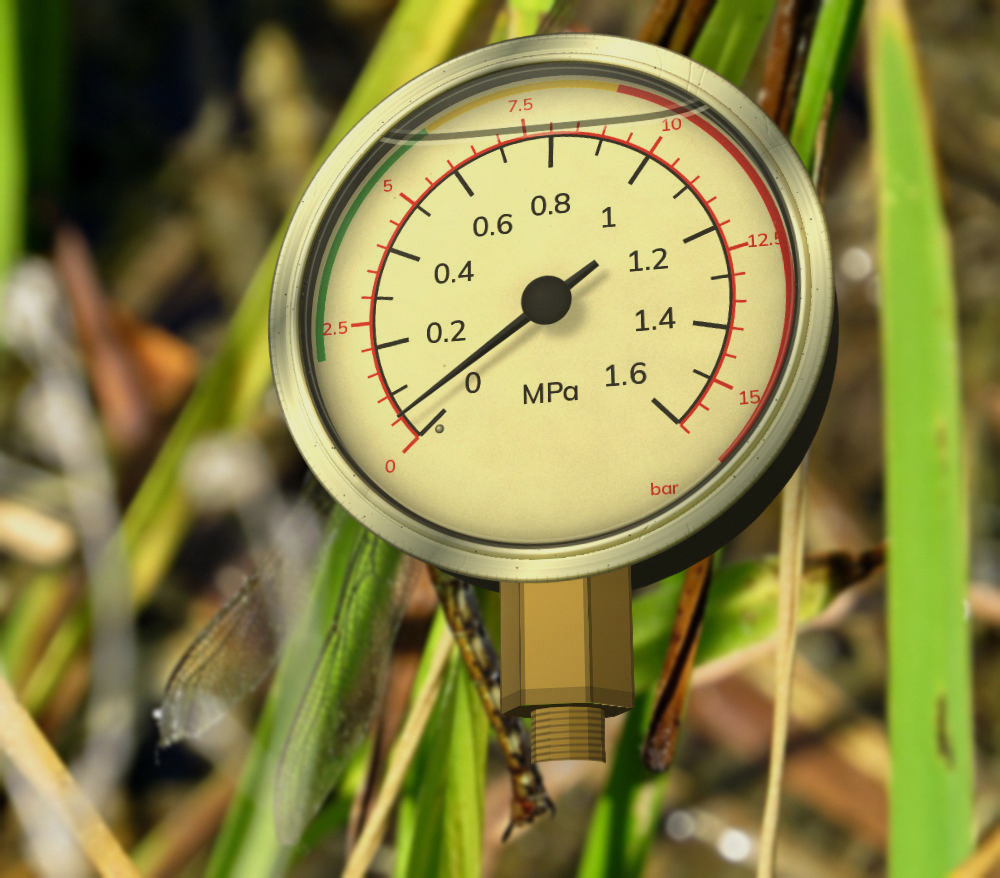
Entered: 0.05 MPa
